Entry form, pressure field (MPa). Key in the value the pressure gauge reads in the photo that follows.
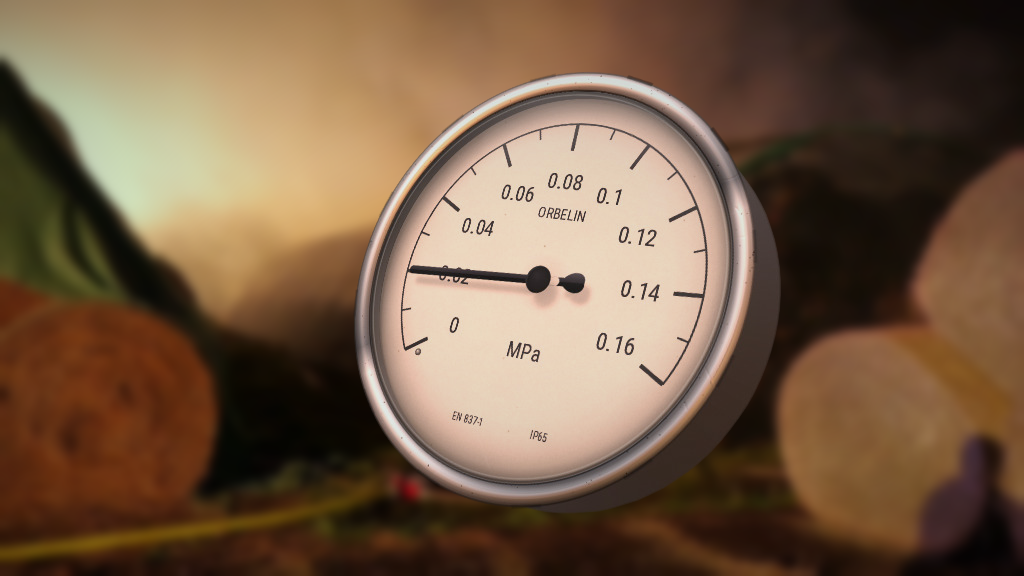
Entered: 0.02 MPa
